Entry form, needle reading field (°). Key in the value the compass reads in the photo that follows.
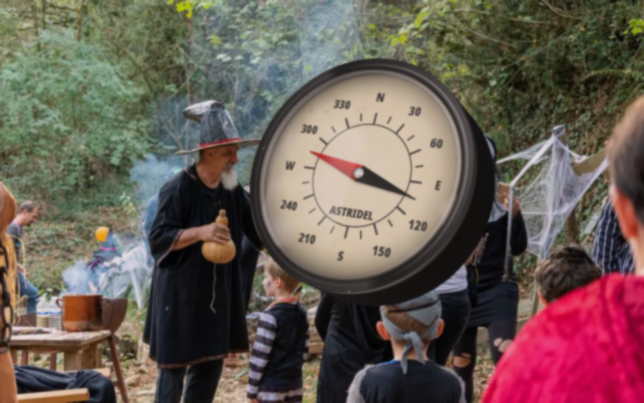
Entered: 285 °
